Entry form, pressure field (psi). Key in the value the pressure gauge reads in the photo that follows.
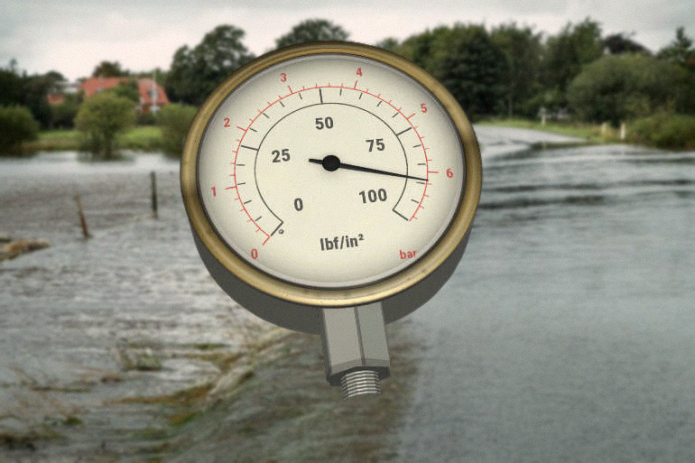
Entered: 90 psi
